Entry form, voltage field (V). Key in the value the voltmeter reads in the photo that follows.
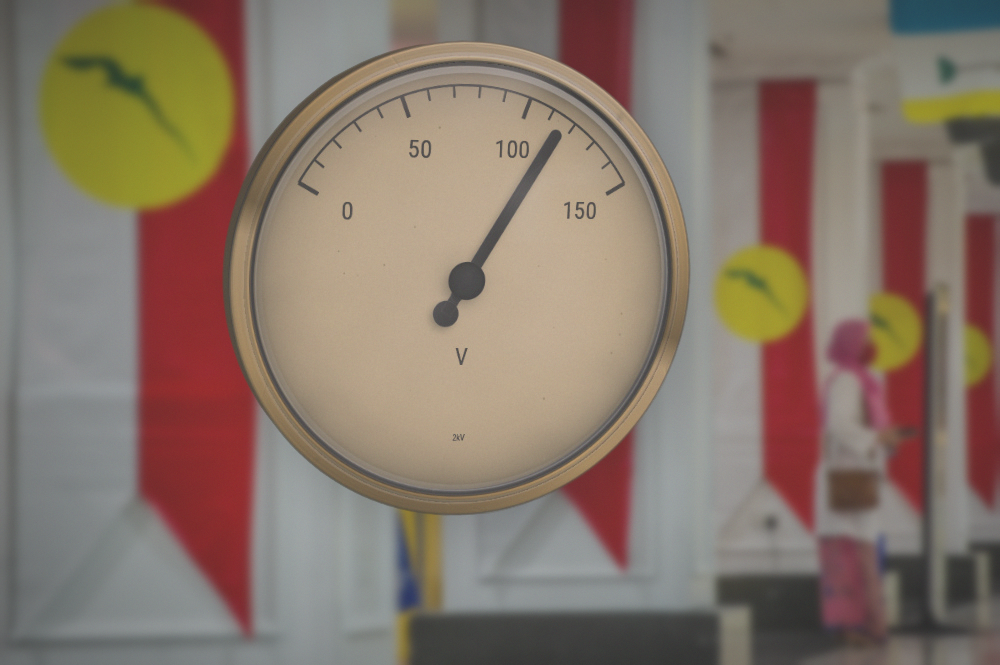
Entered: 115 V
